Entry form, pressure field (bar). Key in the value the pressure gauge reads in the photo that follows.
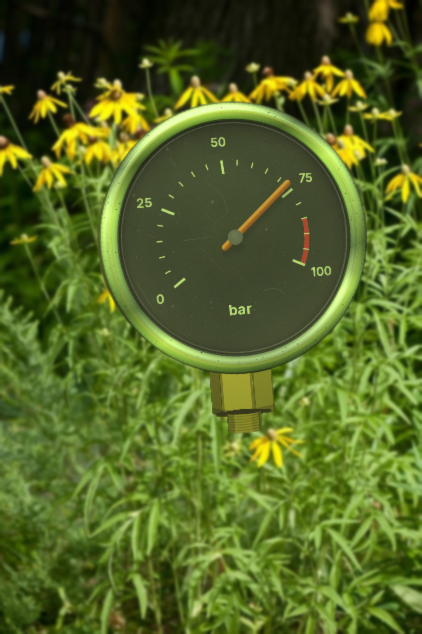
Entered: 72.5 bar
